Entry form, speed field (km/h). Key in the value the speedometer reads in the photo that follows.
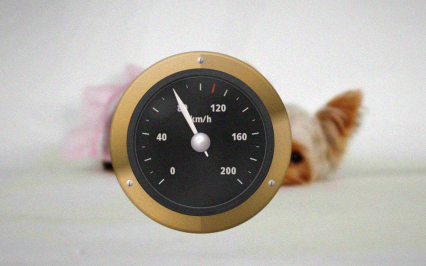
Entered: 80 km/h
